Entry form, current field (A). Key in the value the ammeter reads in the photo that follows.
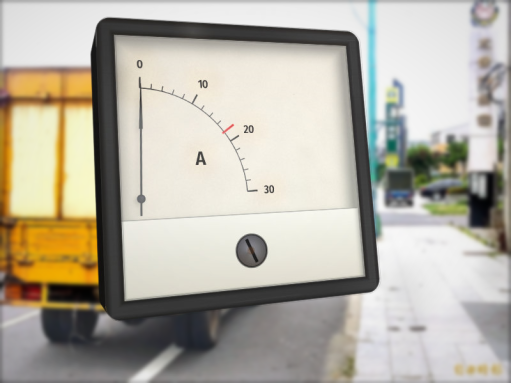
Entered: 0 A
